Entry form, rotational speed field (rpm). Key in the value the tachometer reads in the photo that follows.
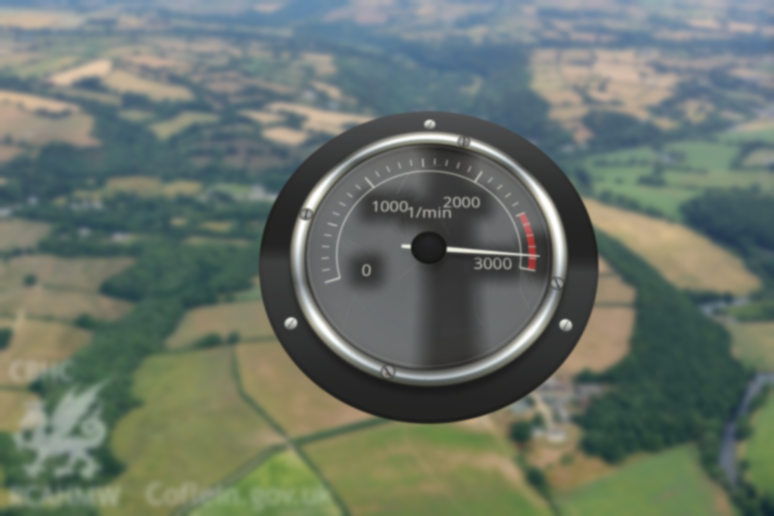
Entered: 2900 rpm
